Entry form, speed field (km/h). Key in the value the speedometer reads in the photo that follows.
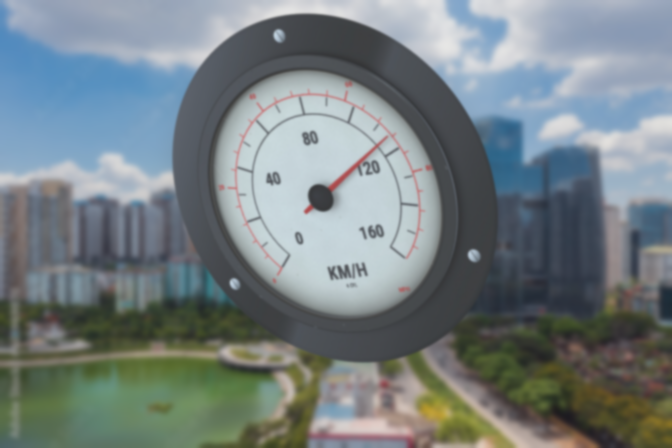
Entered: 115 km/h
